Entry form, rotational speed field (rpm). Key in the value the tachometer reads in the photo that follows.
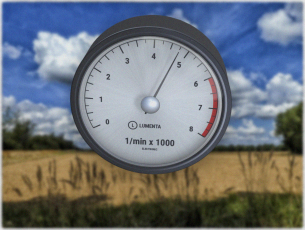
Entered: 4750 rpm
